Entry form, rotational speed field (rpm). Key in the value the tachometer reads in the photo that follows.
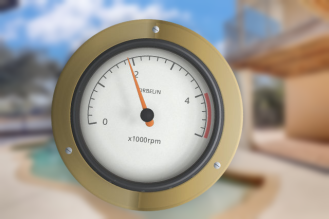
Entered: 1900 rpm
